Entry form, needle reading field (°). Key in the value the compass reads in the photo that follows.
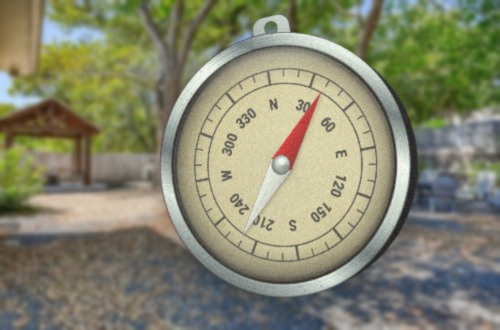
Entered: 40 °
